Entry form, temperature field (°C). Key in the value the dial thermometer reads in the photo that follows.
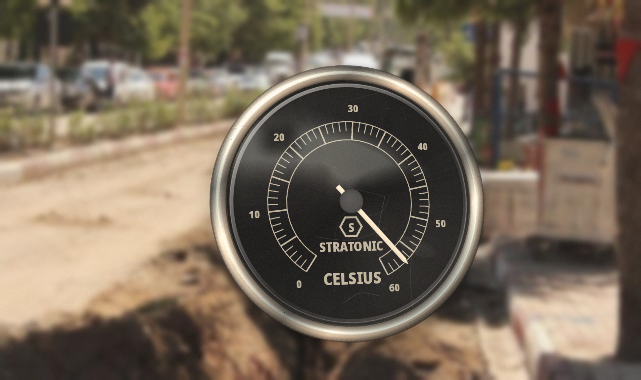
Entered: 57 °C
